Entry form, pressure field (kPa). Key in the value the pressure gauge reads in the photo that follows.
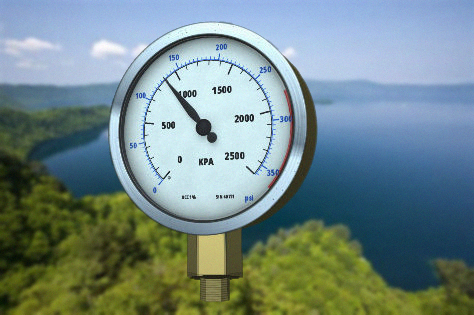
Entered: 900 kPa
